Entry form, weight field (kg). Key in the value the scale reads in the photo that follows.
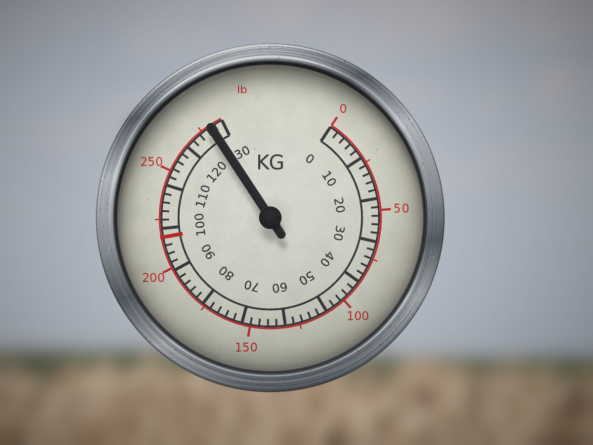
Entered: 127 kg
